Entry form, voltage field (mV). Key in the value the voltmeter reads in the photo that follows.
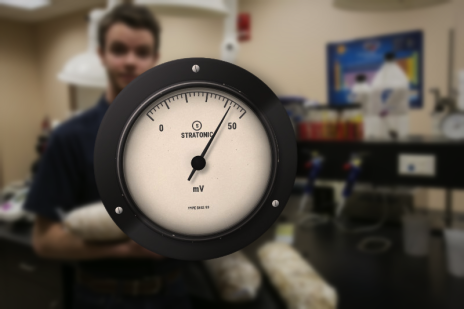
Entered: 42 mV
